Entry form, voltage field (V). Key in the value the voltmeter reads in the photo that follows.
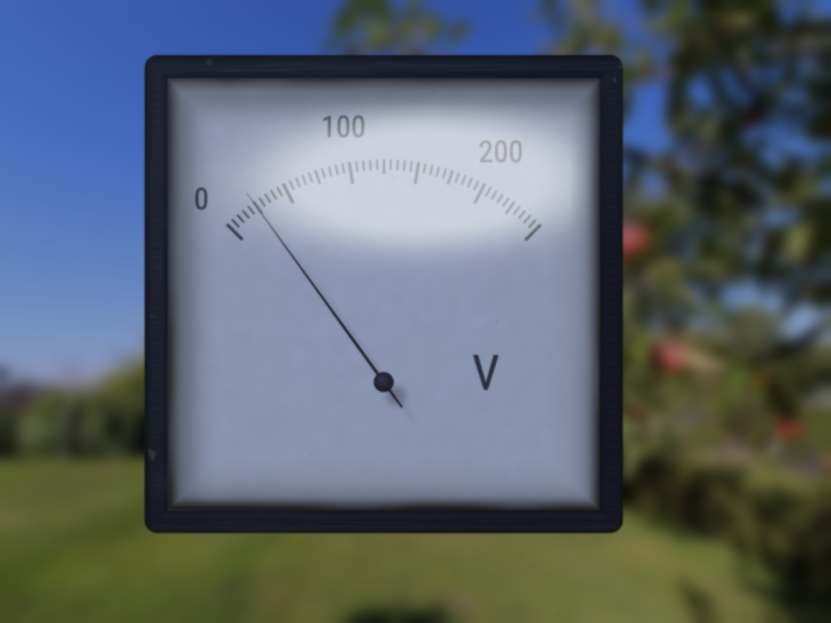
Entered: 25 V
